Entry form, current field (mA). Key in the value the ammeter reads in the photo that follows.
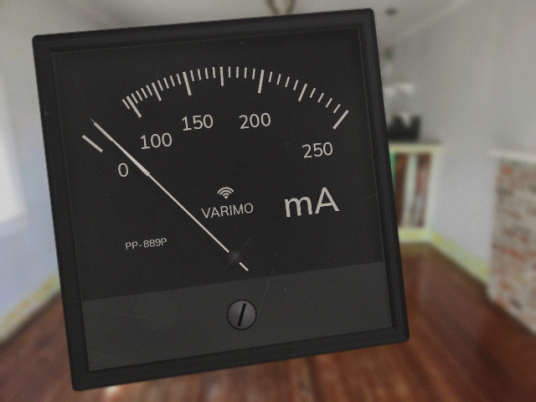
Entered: 50 mA
